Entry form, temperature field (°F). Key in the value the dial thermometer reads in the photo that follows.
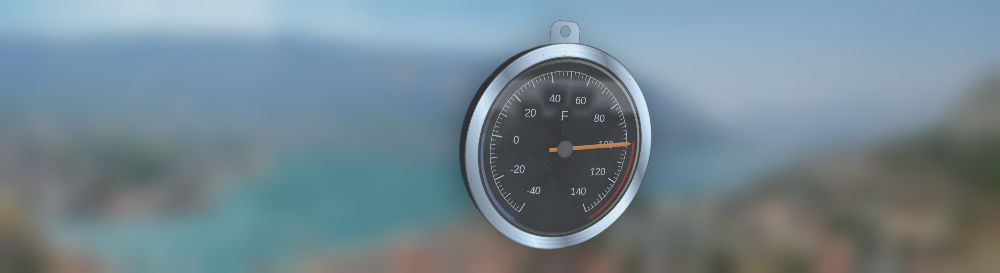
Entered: 100 °F
